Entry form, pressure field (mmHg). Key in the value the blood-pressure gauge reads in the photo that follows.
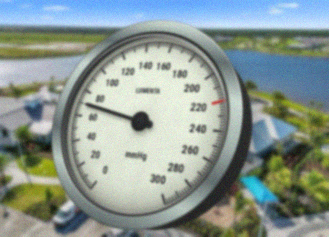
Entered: 70 mmHg
